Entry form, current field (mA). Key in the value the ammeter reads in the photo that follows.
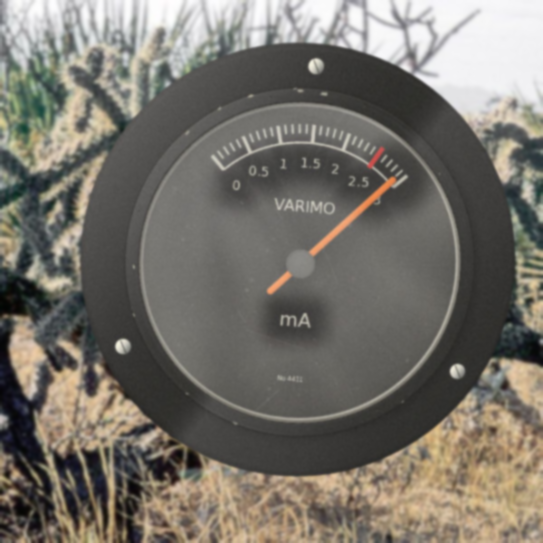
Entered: 2.9 mA
